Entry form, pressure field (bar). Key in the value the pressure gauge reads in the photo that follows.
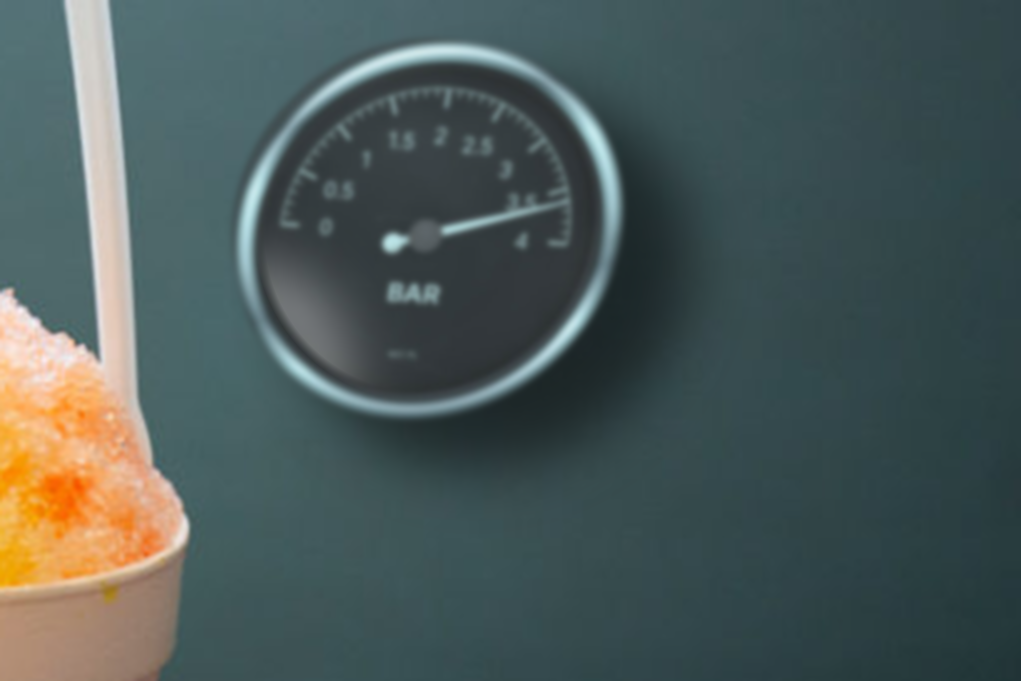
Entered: 3.6 bar
